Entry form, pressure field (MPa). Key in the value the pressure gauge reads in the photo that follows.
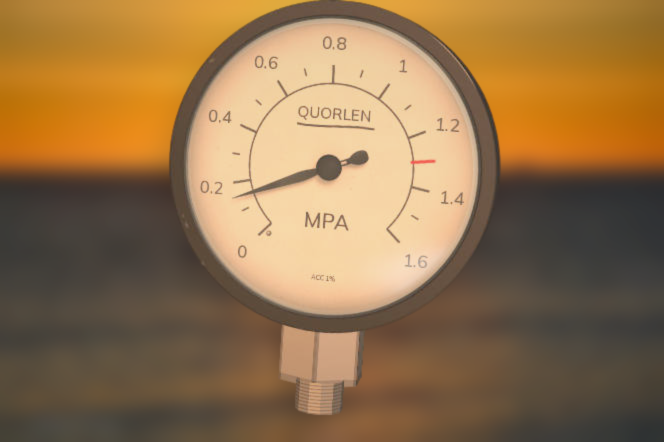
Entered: 0.15 MPa
